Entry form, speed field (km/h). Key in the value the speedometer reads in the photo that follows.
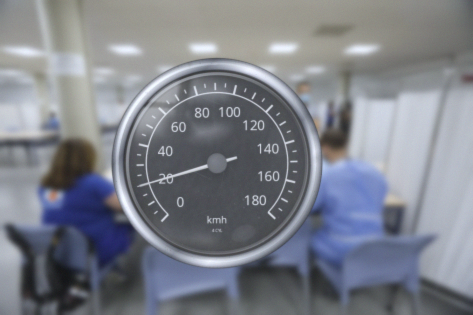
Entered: 20 km/h
